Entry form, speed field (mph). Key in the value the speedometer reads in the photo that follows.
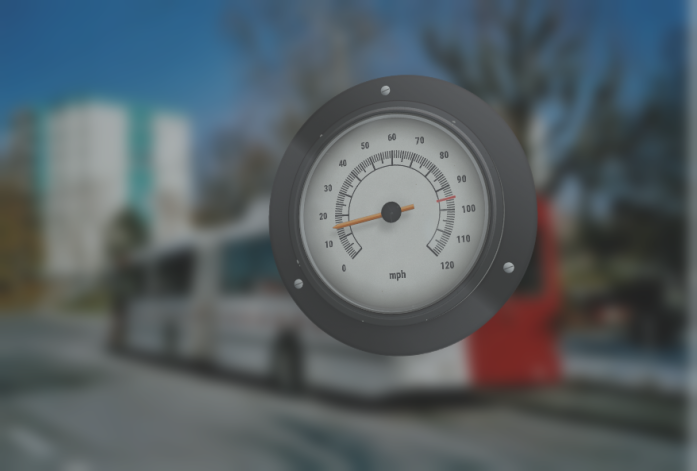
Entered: 15 mph
